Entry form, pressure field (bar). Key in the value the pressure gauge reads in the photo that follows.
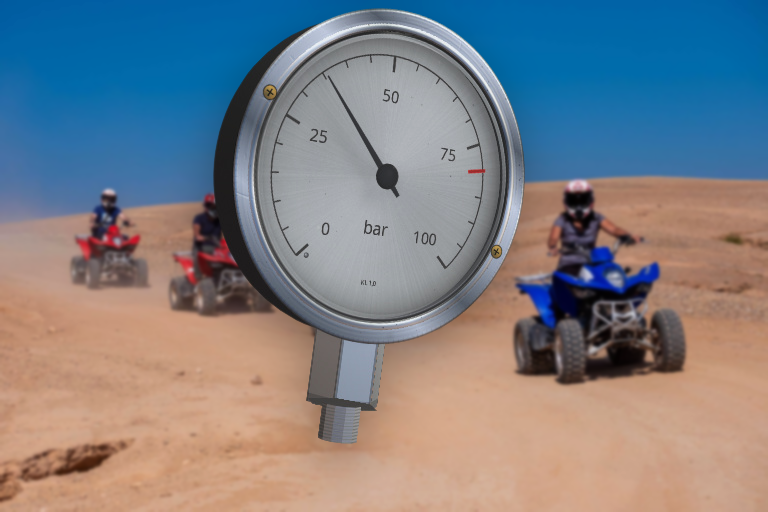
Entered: 35 bar
